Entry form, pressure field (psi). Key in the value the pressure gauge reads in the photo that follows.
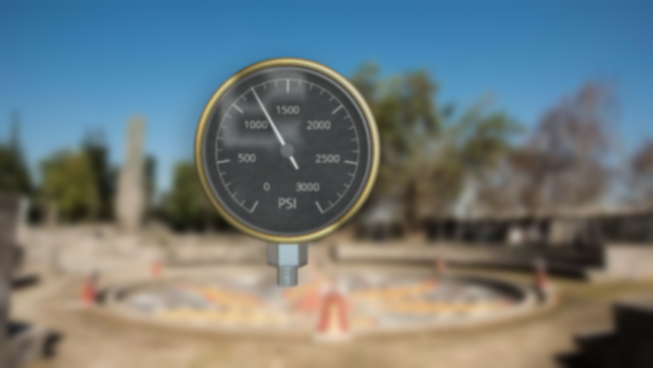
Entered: 1200 psi
